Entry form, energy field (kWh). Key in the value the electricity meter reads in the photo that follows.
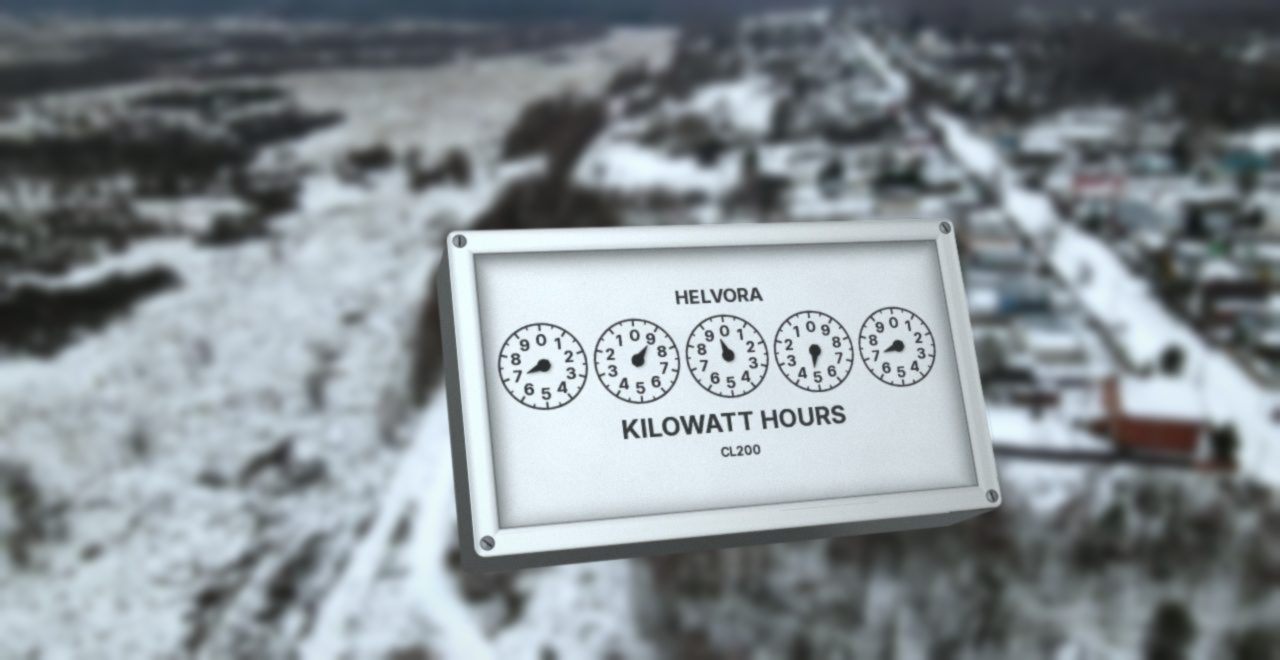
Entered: 68947 kWh
